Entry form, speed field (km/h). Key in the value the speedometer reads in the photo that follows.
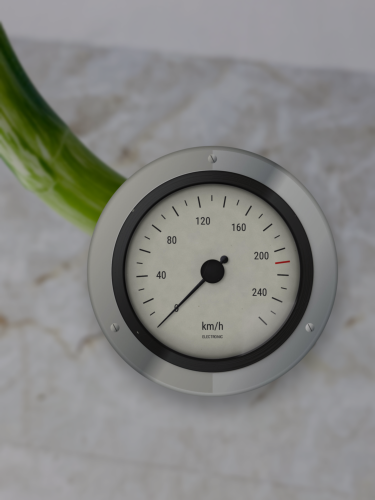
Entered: 0 km/h
